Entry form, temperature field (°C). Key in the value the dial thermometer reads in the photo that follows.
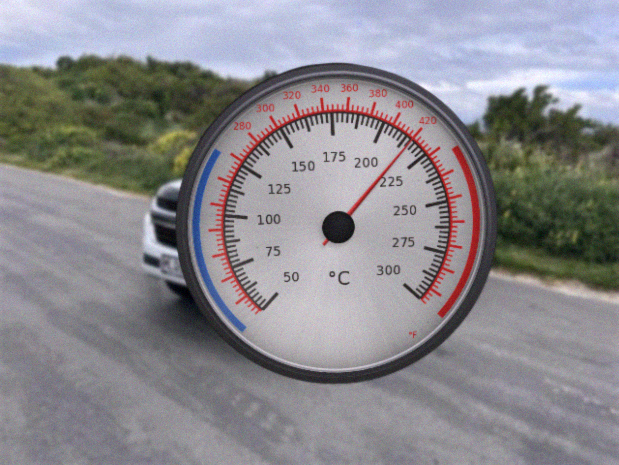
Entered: 215 °C
